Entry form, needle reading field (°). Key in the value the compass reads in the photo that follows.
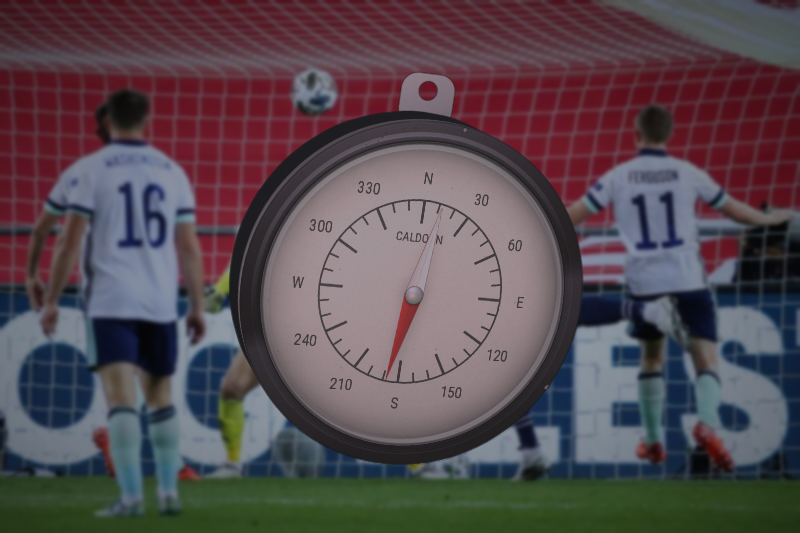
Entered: 190 °
